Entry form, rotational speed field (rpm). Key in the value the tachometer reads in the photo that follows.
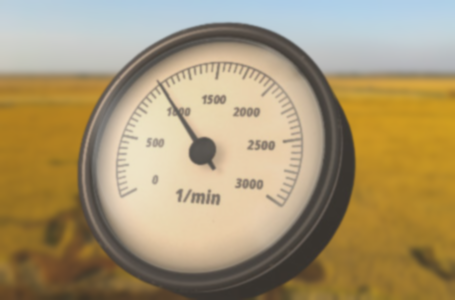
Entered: 1000 rpm
